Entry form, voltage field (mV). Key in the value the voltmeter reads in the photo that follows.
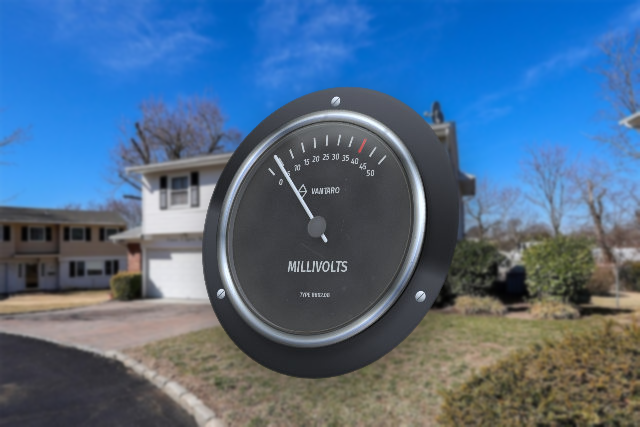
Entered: 5 mV
